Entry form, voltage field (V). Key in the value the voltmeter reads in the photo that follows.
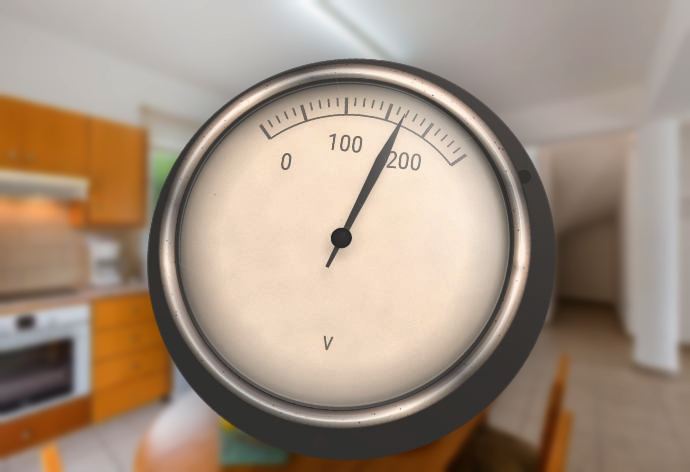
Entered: 170 V
